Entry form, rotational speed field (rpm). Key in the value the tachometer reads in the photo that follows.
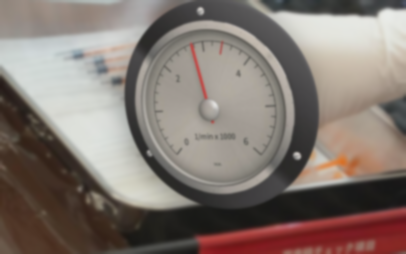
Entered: 2800 rpm
